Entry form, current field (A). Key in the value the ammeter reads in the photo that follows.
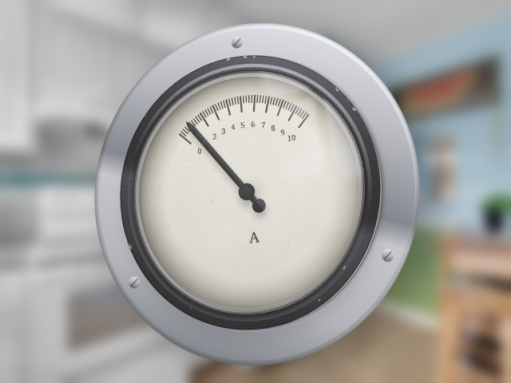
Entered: 1 A
